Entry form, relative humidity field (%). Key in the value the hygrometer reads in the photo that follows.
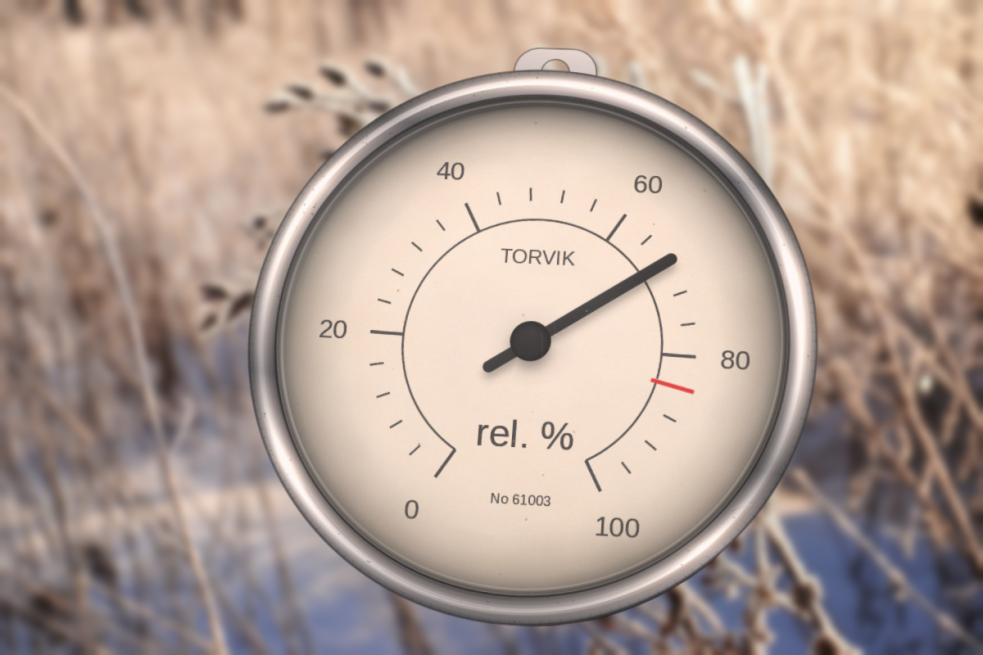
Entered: 68 %
